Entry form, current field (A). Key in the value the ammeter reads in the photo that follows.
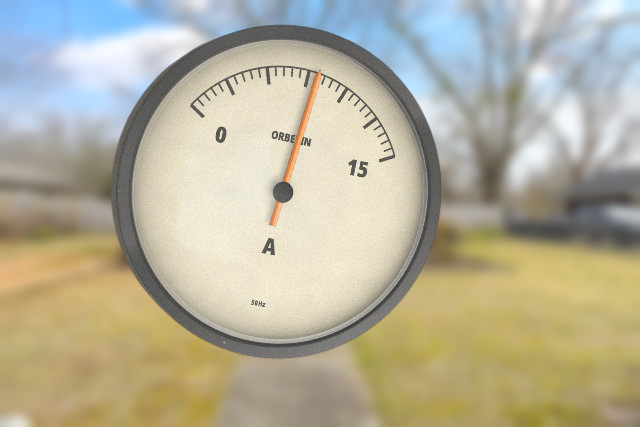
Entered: 8 A
